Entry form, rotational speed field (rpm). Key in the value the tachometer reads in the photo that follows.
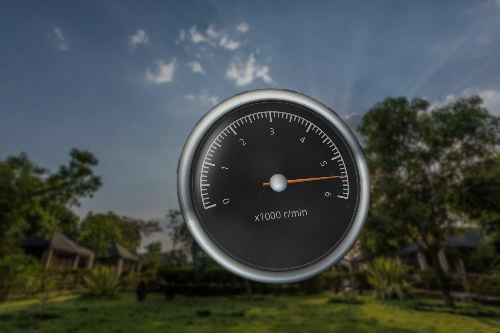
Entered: 5500 rpm
